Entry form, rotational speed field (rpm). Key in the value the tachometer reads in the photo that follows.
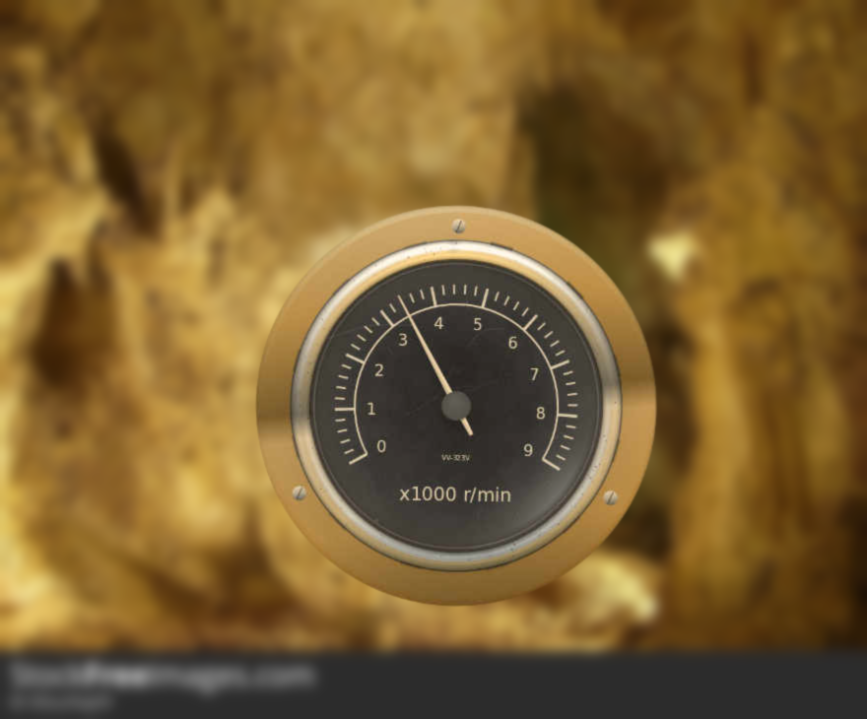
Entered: 3400 rpm
